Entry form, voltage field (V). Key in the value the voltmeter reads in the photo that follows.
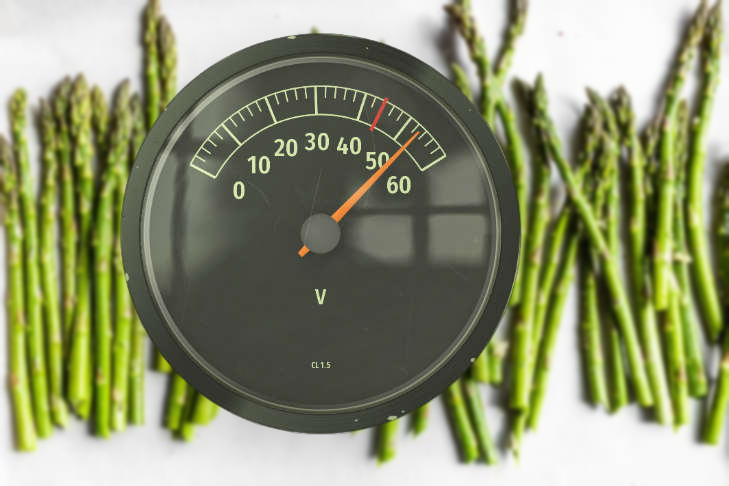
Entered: 53 V
